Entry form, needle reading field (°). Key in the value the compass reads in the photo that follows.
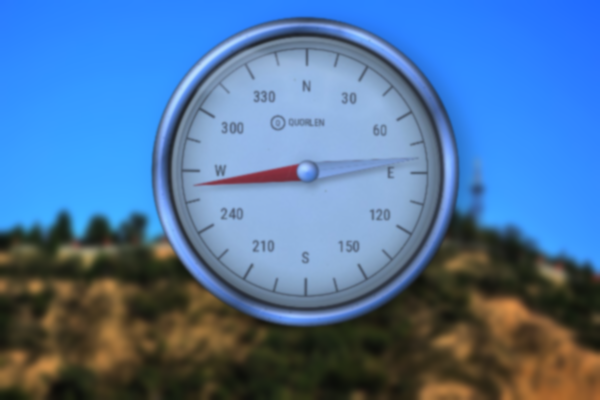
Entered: 262.5 °
